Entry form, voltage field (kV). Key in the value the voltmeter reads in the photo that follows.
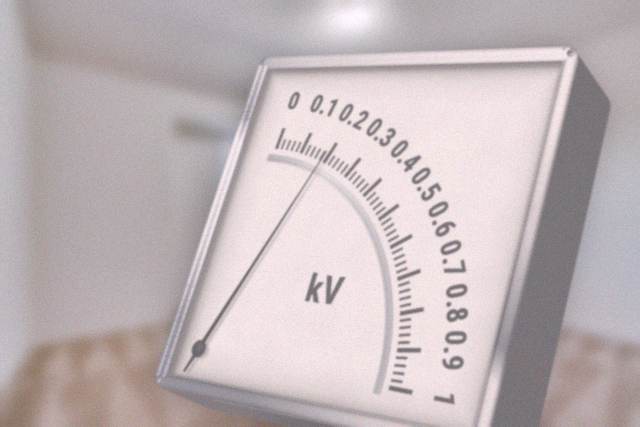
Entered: 0.2 kV
